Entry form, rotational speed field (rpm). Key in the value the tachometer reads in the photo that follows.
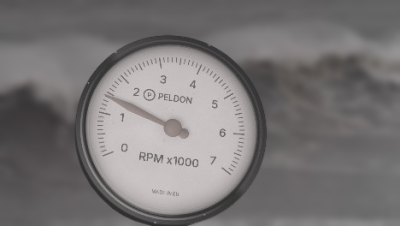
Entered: 1400 rpm
